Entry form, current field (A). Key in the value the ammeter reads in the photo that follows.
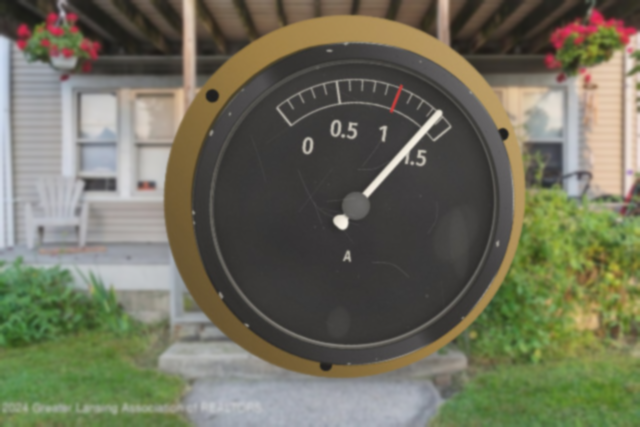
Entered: 1.35 A
